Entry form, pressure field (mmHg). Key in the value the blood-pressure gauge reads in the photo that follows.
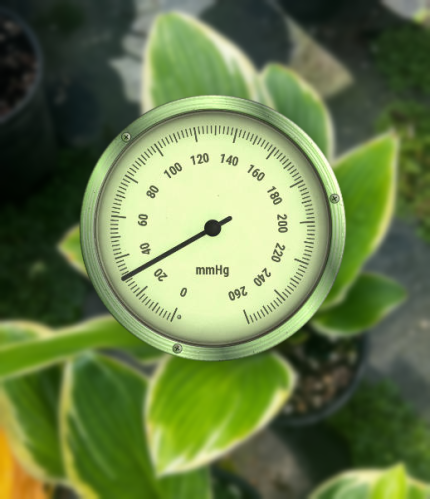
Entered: 30 mmHg
